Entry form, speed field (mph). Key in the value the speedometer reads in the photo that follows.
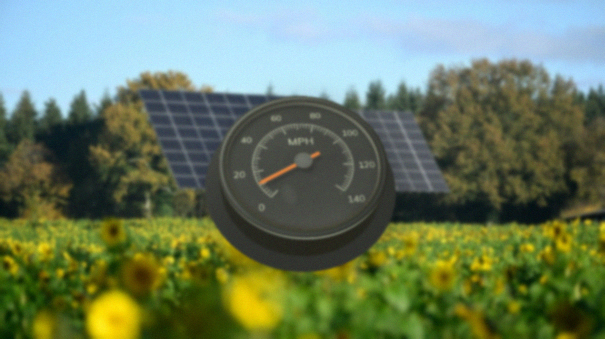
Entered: 10 mph
